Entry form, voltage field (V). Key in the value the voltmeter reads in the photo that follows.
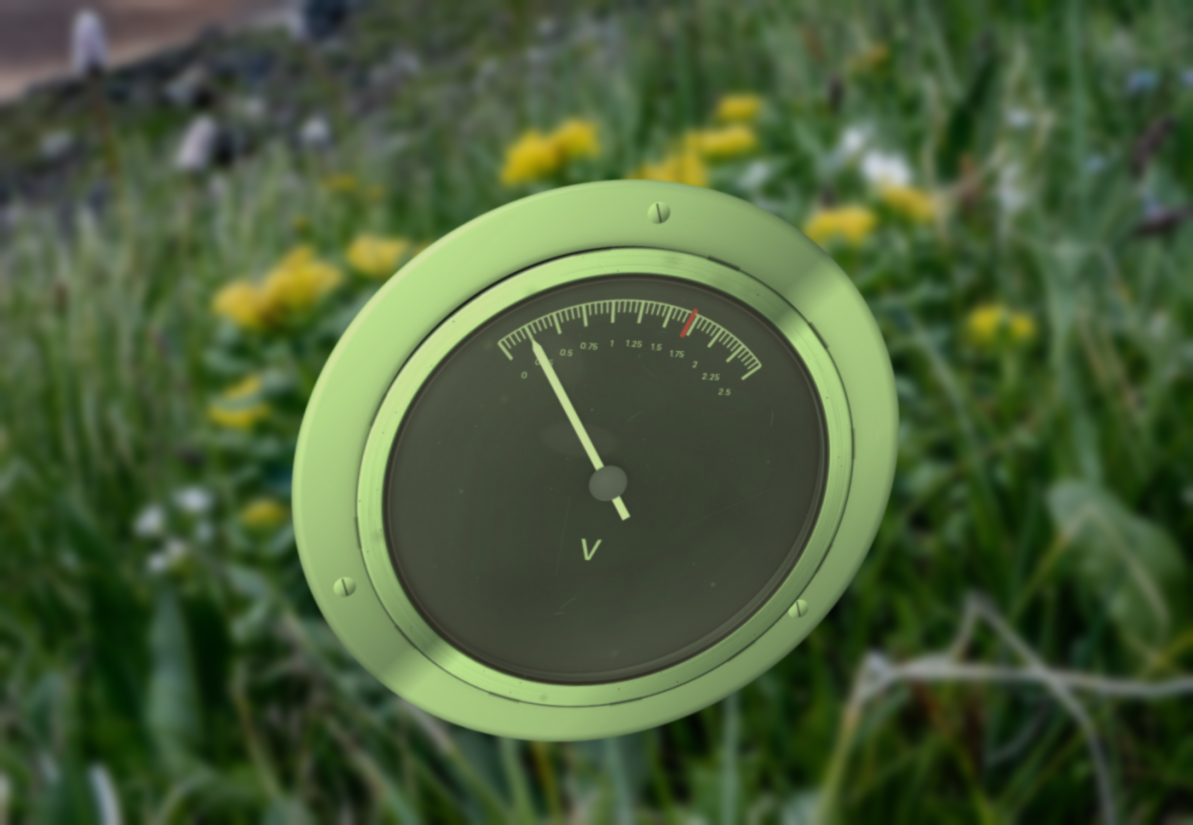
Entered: 0.25 V
